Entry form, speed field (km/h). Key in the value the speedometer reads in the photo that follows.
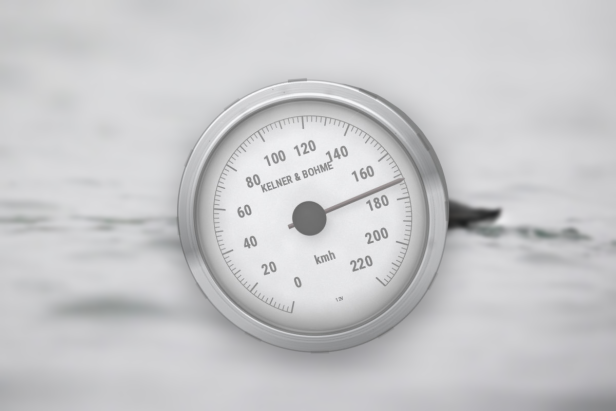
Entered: 172 km/h
